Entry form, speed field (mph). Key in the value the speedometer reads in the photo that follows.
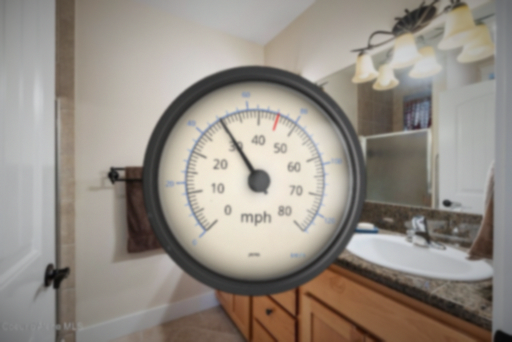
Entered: 30 mph
